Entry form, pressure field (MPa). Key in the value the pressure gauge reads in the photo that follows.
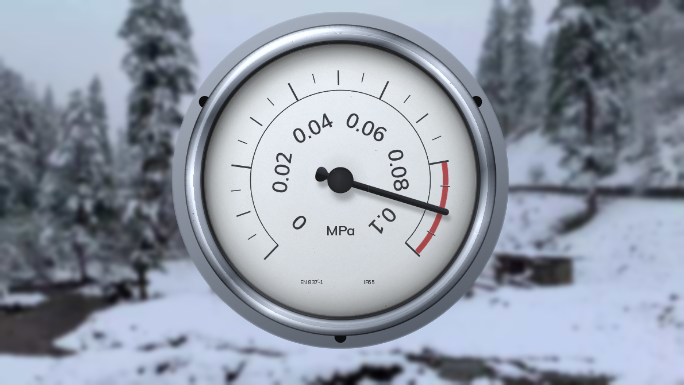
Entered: 0.09 MPa
